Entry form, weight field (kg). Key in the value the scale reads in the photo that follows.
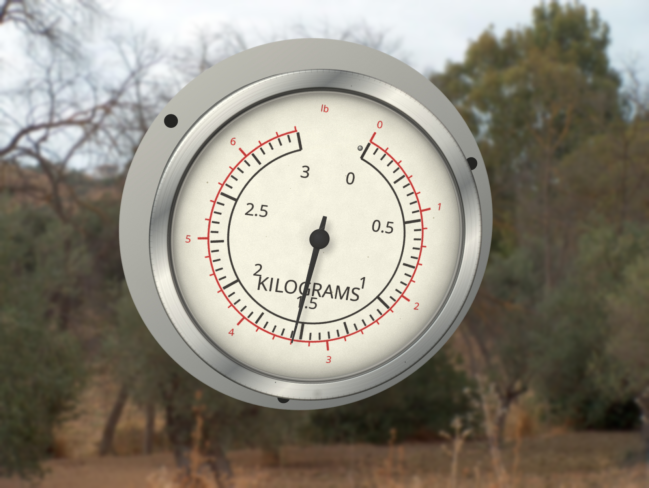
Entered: 1.55 kg
